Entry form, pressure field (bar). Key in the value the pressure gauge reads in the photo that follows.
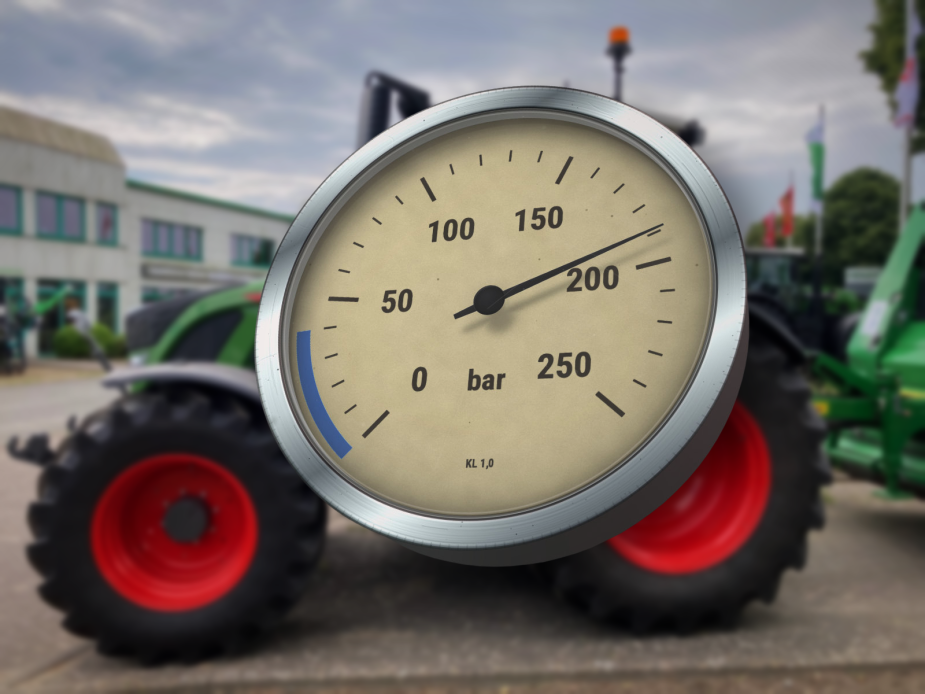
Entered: 190 bar
